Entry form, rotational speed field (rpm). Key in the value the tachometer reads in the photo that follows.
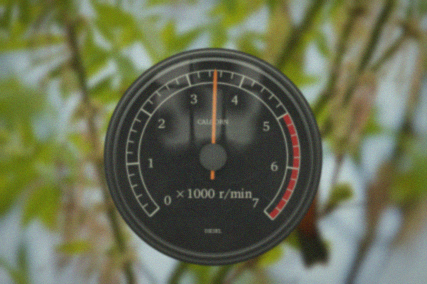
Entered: 3500 rpm
